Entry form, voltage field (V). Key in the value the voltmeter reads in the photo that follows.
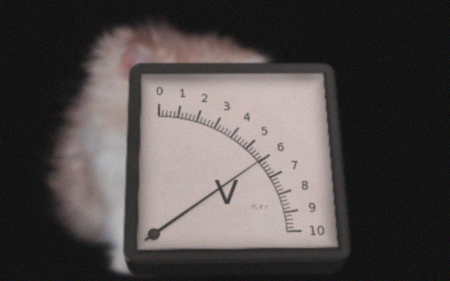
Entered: 6 V
